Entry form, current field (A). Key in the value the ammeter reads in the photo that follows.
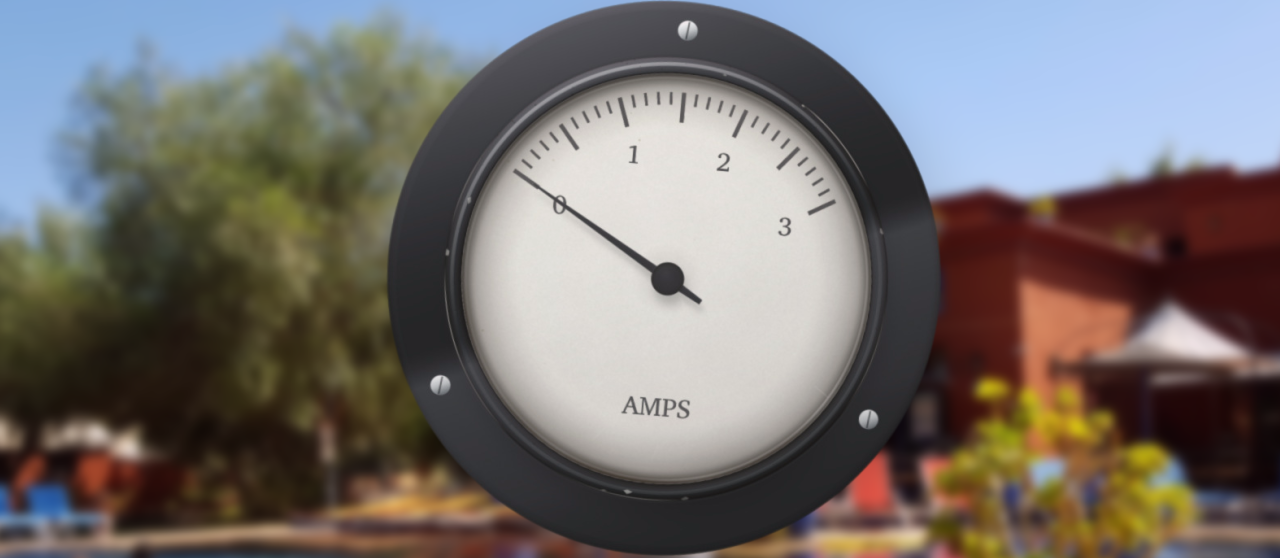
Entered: 0 A
